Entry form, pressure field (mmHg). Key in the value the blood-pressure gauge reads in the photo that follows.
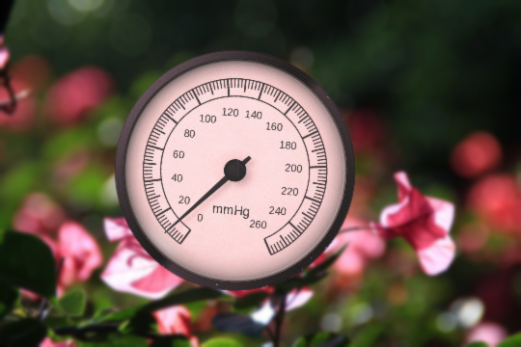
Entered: 10 mmHg
